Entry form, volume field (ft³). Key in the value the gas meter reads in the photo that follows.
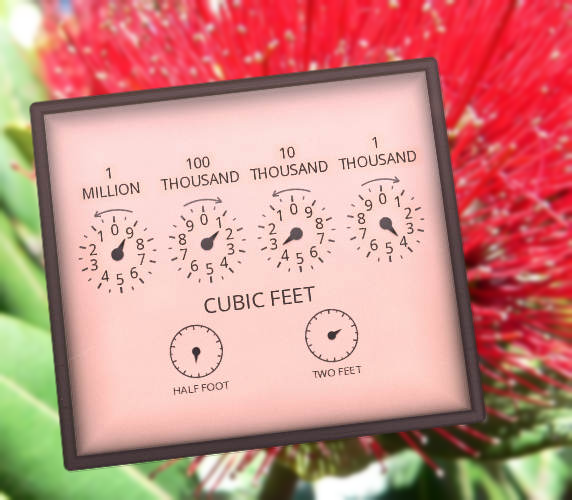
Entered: 913400 ft³
